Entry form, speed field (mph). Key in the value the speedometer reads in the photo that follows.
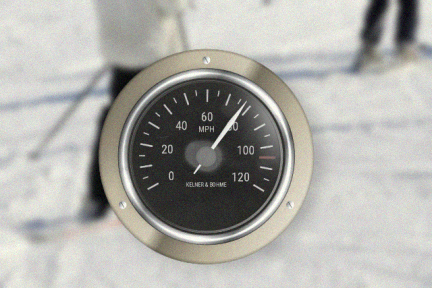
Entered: 77.5 mph
